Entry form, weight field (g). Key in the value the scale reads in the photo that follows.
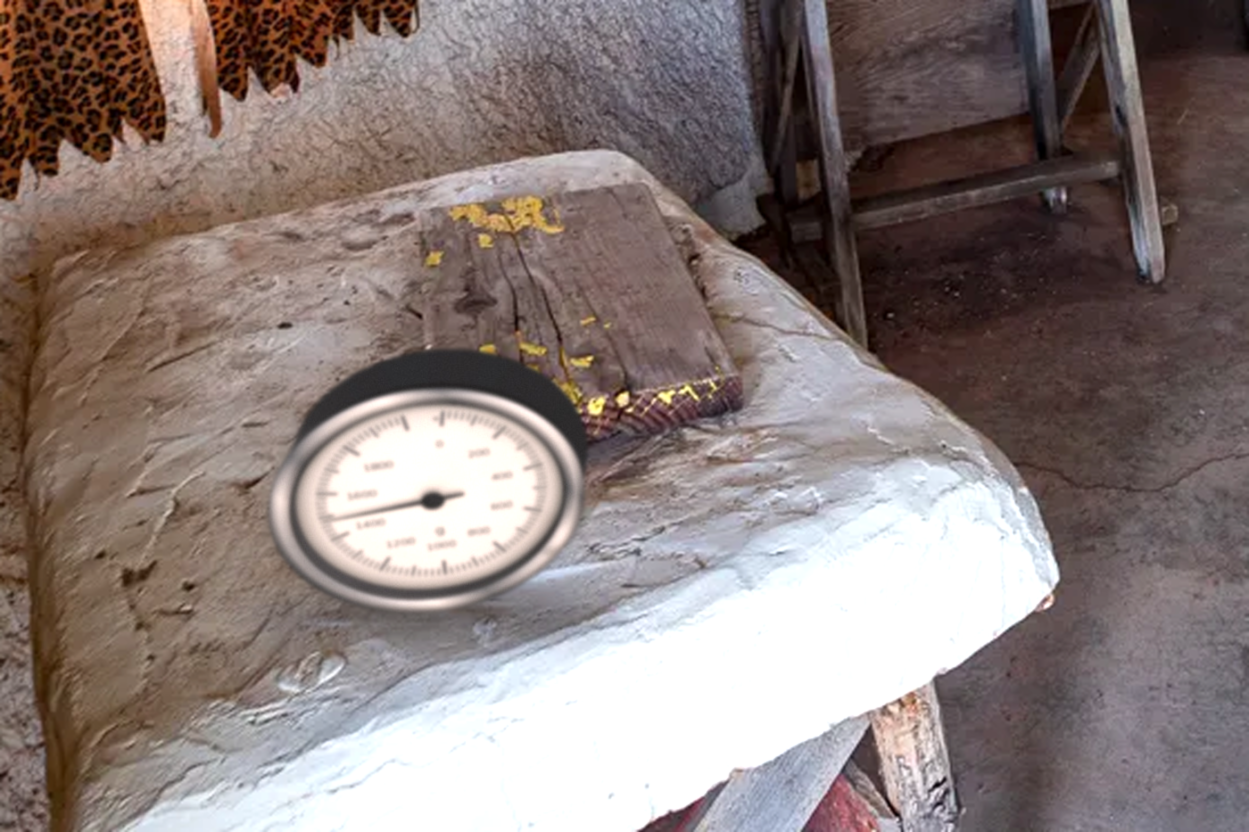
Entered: 1500 g
